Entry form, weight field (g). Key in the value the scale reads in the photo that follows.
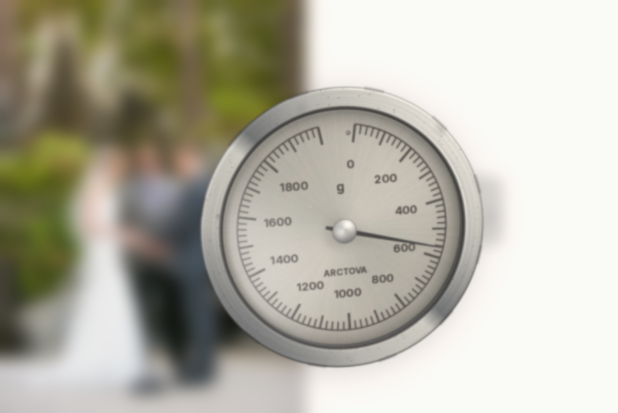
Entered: 560 g
